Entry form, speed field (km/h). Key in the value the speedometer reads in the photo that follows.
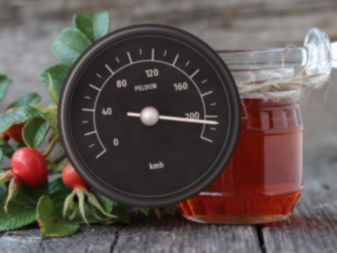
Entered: 205 km/h
